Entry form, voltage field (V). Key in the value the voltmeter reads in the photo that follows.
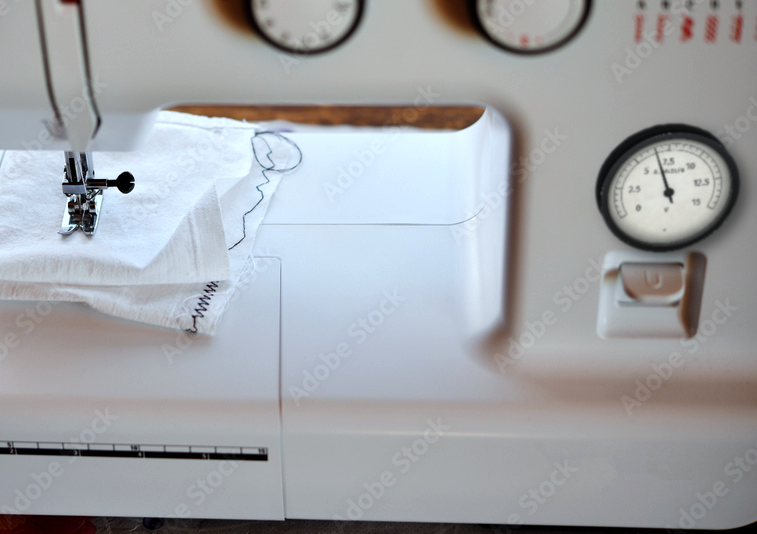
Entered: 6.5 V
